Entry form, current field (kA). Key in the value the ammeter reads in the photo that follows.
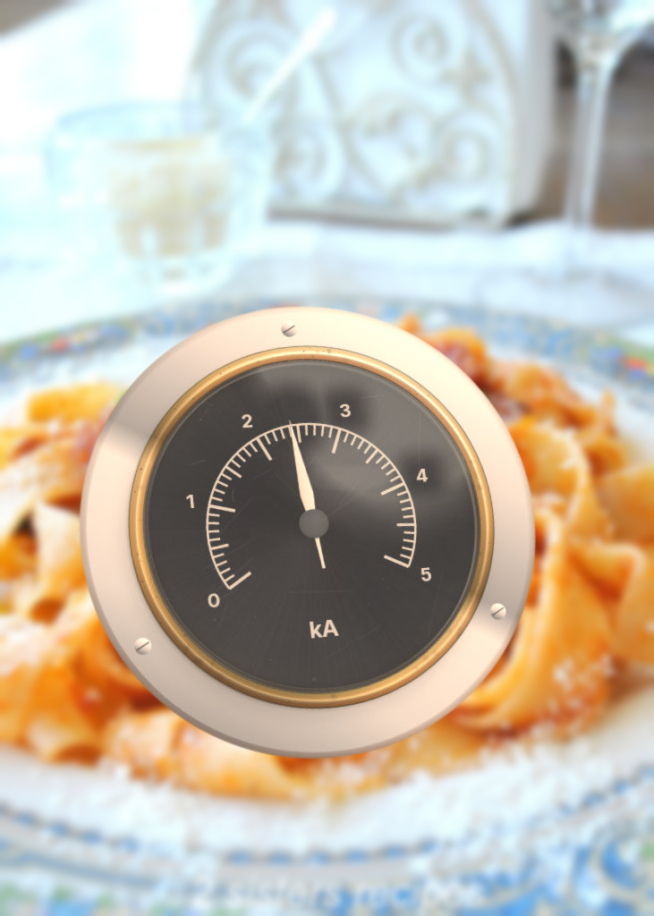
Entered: 2.4 kA
